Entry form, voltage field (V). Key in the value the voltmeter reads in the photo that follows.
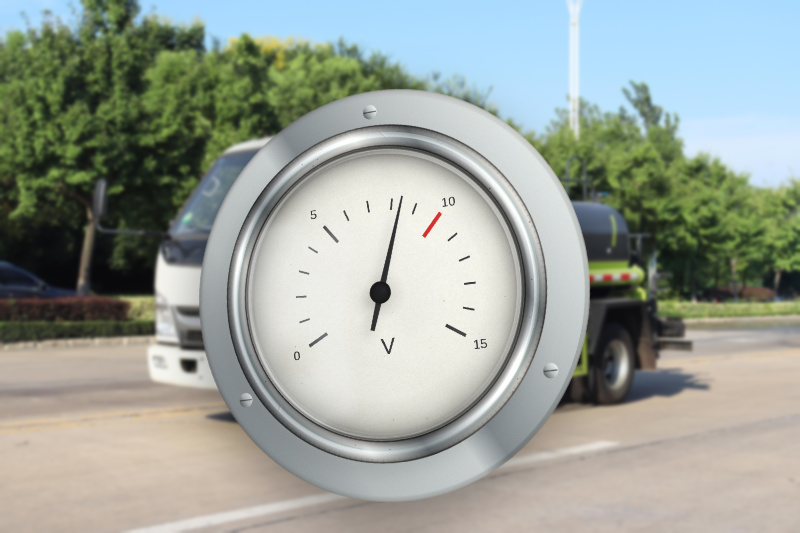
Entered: 8.5 V
